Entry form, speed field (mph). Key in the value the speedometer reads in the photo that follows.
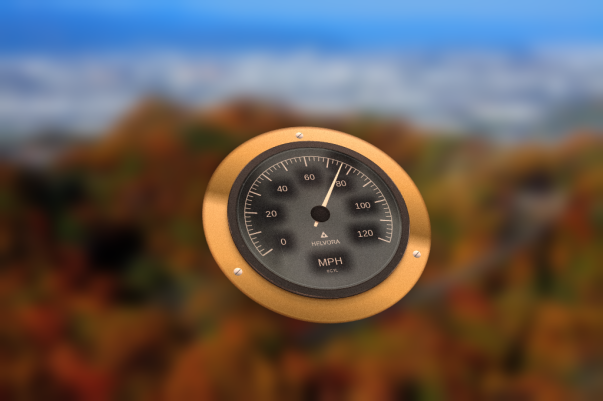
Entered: 76 mph
